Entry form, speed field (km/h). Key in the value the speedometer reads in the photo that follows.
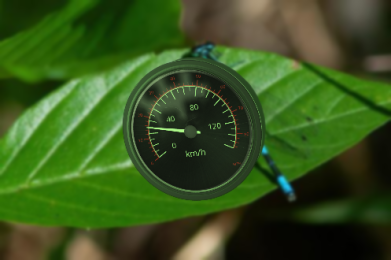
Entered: 25 km/h
